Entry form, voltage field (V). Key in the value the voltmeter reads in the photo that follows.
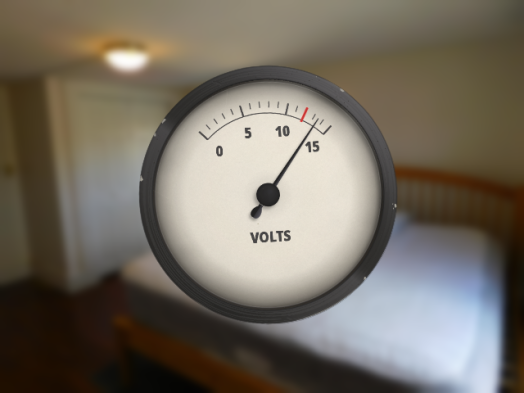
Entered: 13.5 V
